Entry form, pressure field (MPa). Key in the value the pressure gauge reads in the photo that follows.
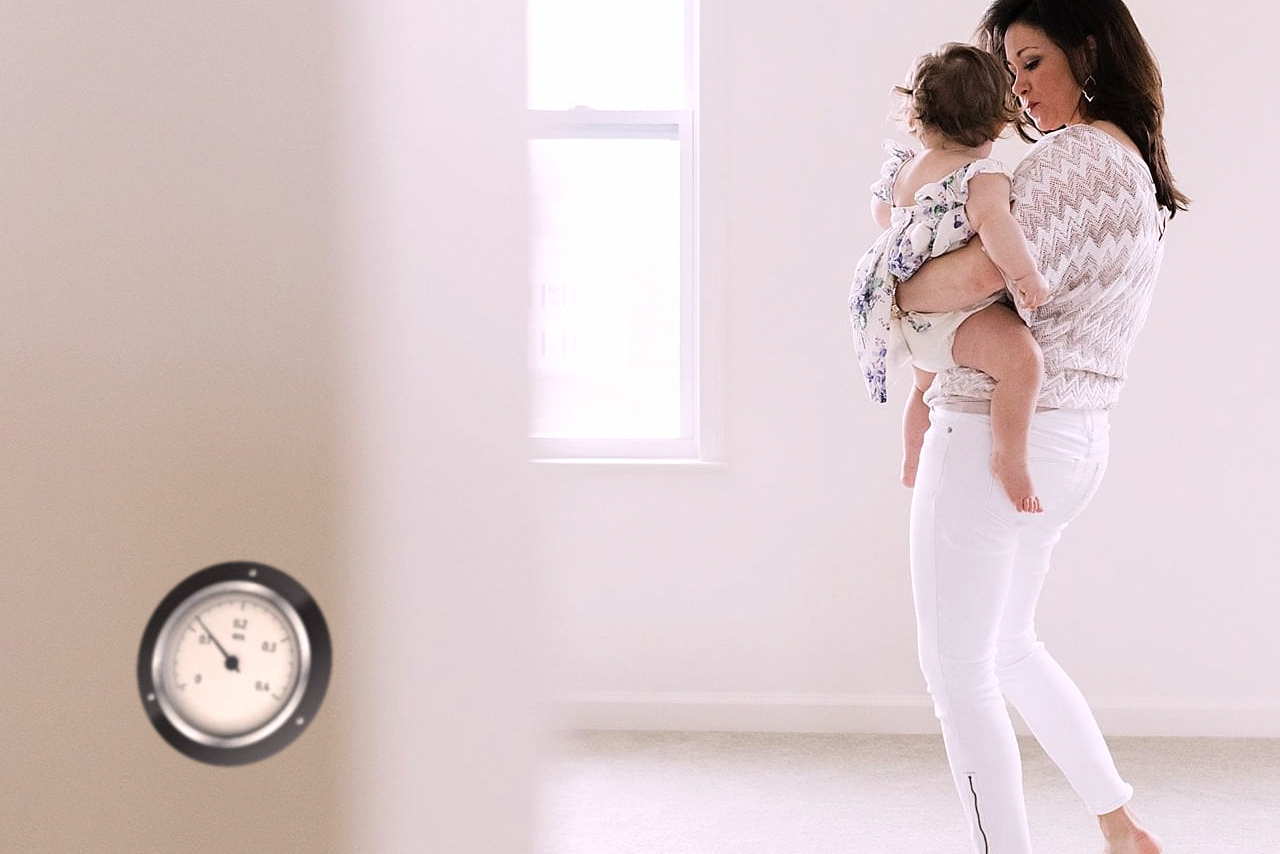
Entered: 0.12 MPa
